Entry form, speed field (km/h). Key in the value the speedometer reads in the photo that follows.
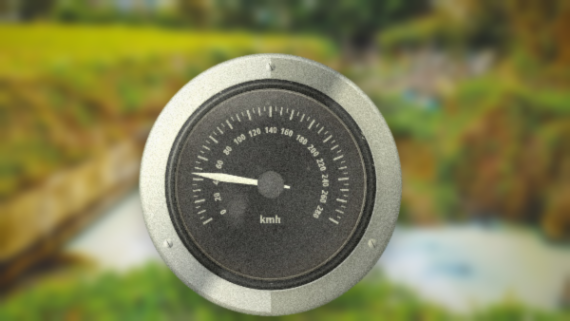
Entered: 45 km/h
